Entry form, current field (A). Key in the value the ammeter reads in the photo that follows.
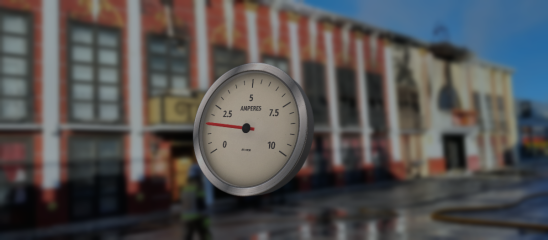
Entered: 1.5 A
